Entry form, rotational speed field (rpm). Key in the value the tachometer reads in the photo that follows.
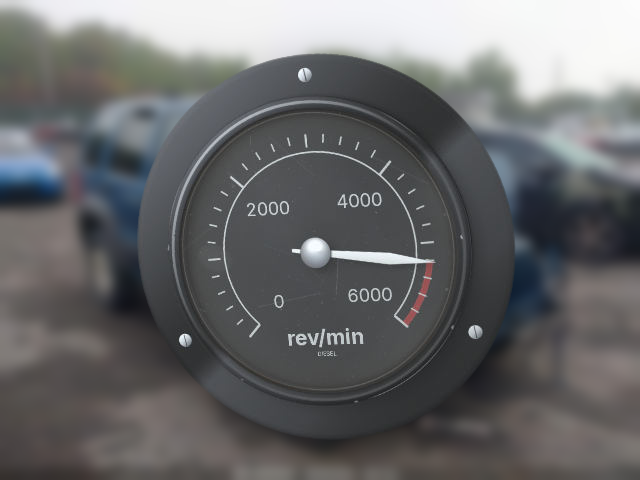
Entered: 5200 rpm
